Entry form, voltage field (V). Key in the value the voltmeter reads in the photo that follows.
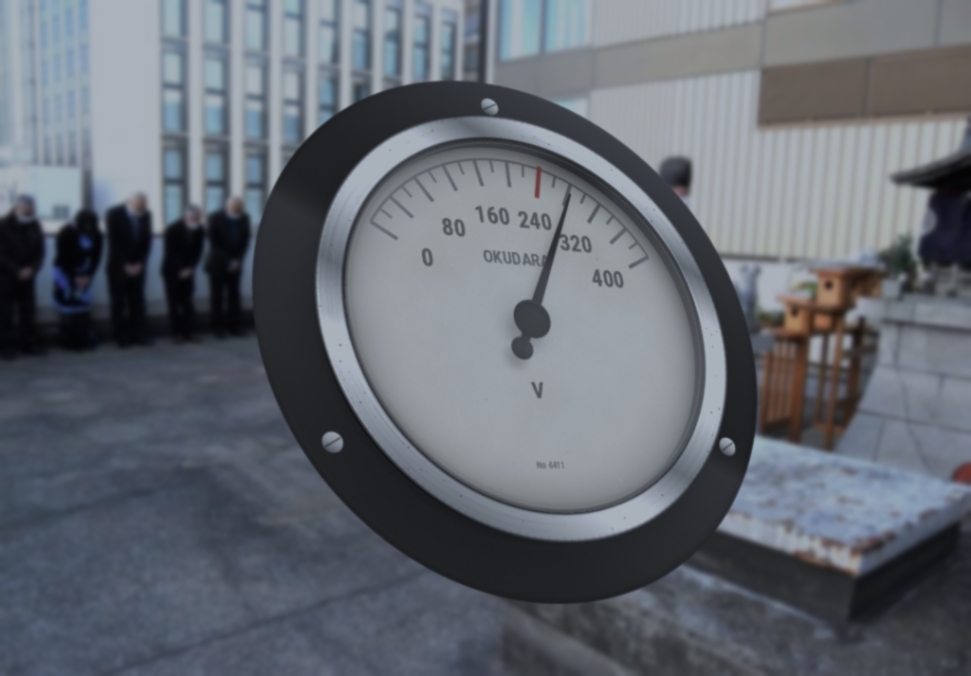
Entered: 280 V
